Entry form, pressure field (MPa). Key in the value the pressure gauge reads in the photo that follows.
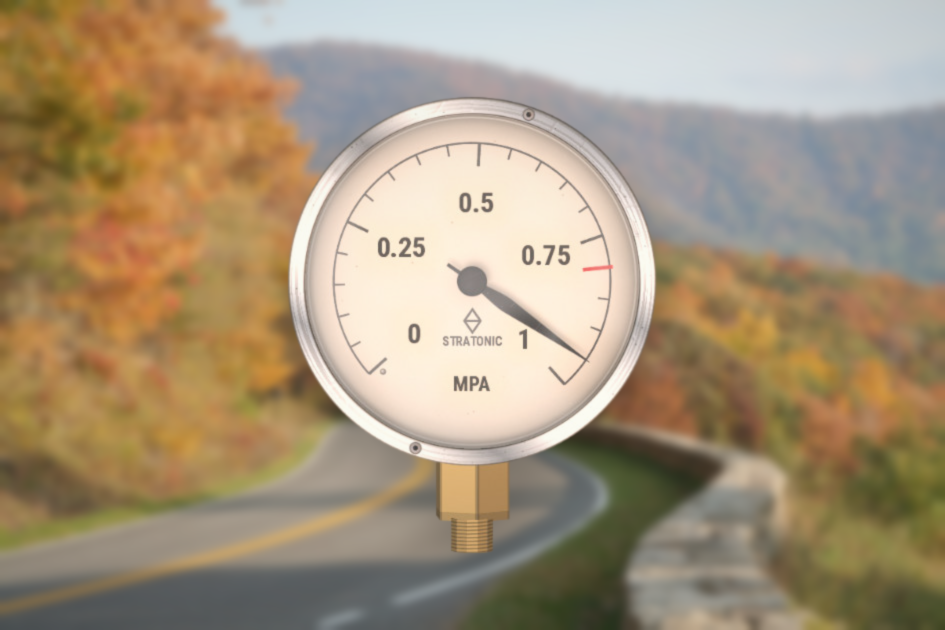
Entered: 0.95 MPa
